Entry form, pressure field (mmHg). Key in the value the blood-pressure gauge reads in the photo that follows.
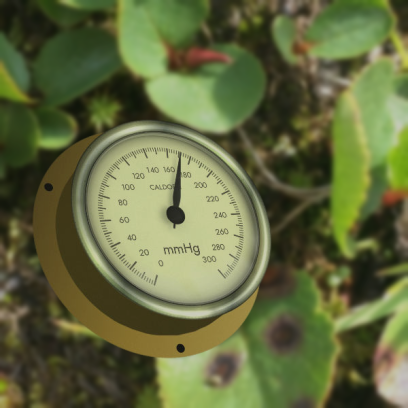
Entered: 170 mmHg
